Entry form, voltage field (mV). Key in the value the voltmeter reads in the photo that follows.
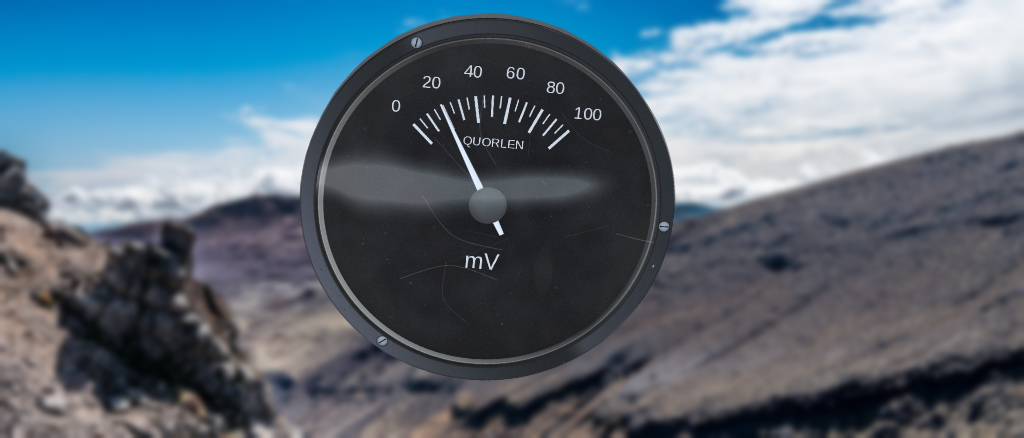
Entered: 20 mV
